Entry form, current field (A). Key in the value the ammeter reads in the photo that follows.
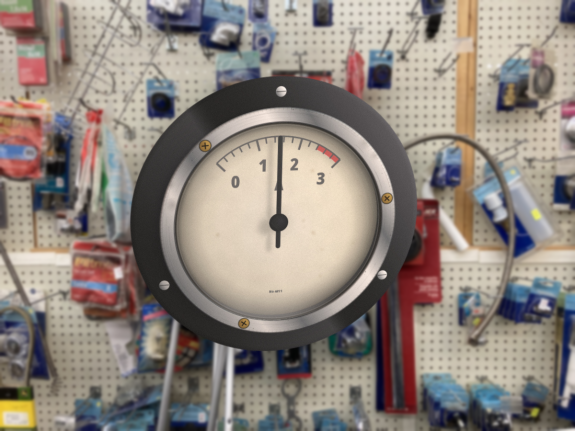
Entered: 1.5 A
